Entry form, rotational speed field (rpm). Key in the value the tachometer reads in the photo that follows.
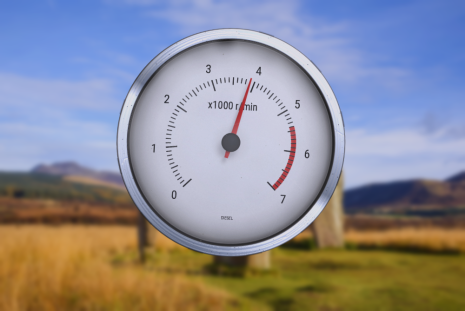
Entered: 3900 rpm
